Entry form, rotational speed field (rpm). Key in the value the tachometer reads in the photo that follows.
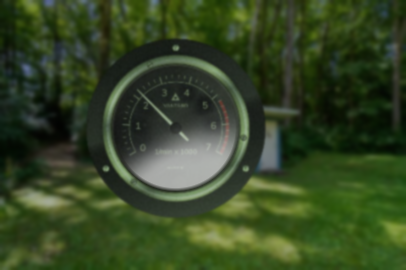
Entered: 2200 rpm
